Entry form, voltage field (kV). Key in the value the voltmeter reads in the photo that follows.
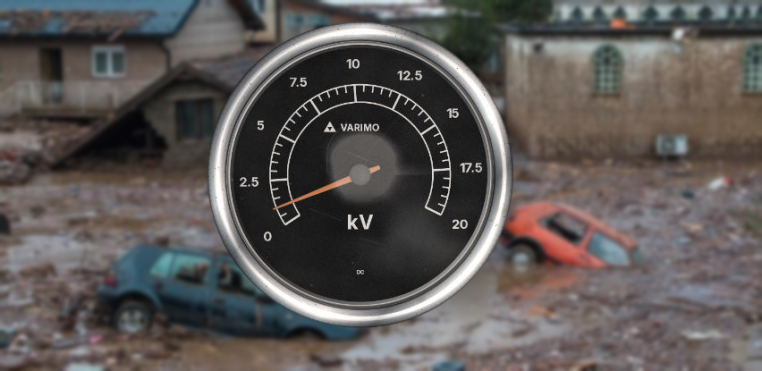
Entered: 1 kV
